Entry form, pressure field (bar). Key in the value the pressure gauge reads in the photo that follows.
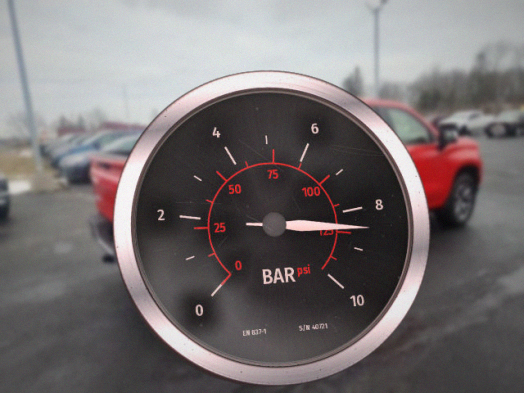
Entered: 8.5 bar
